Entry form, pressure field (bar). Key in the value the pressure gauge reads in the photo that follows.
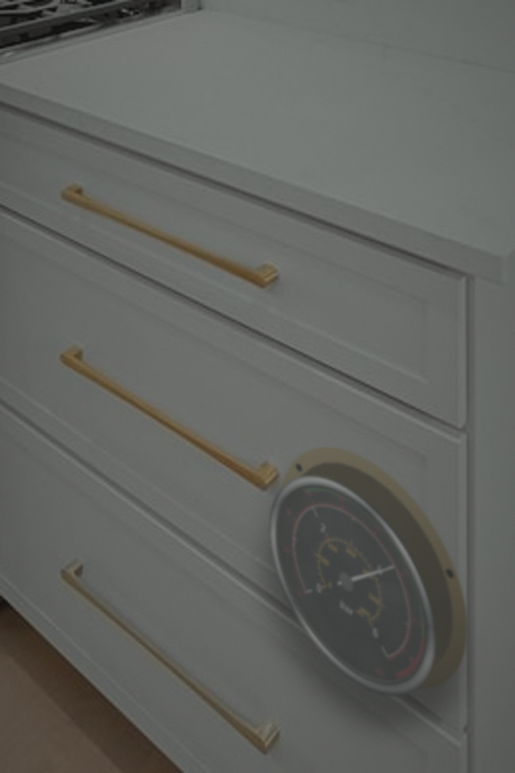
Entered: 4 bar
